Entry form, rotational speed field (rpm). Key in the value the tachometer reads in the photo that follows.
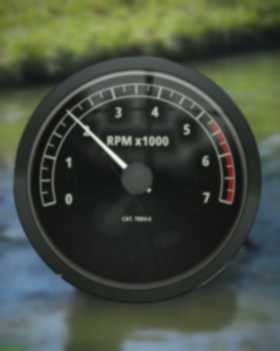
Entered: 2000 rpm
